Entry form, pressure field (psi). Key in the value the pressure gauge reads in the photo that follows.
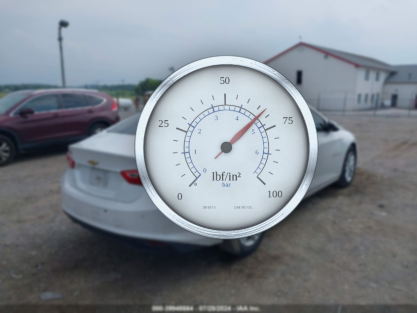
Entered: 67.5 psi
